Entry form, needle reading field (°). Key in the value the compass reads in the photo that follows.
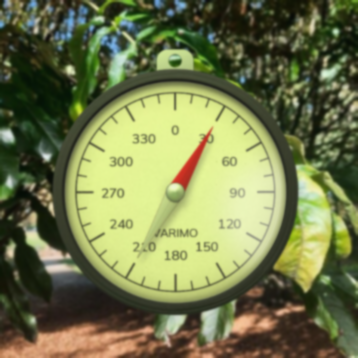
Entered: 30 °
